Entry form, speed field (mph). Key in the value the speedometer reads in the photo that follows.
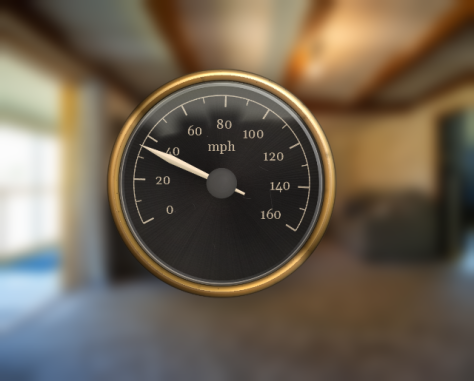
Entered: 35 mph
